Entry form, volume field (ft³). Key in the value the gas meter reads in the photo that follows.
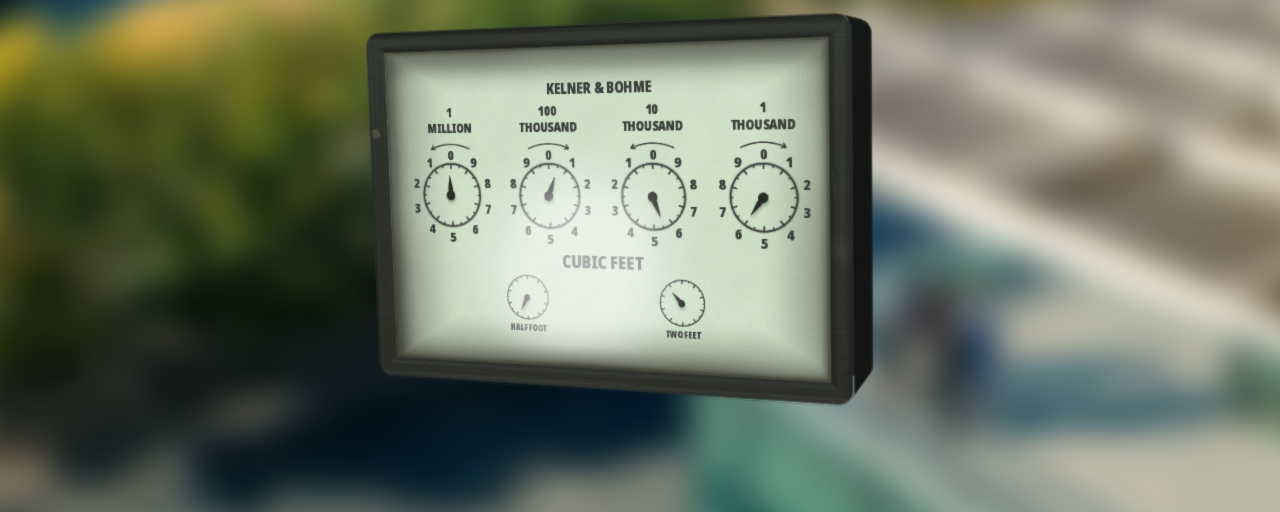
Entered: 5600 ft³
